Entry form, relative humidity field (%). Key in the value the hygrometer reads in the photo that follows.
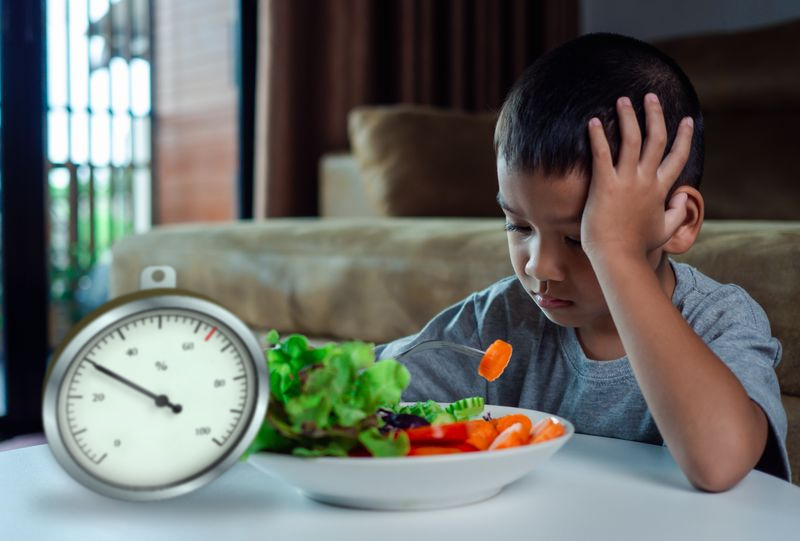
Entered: 30 %
